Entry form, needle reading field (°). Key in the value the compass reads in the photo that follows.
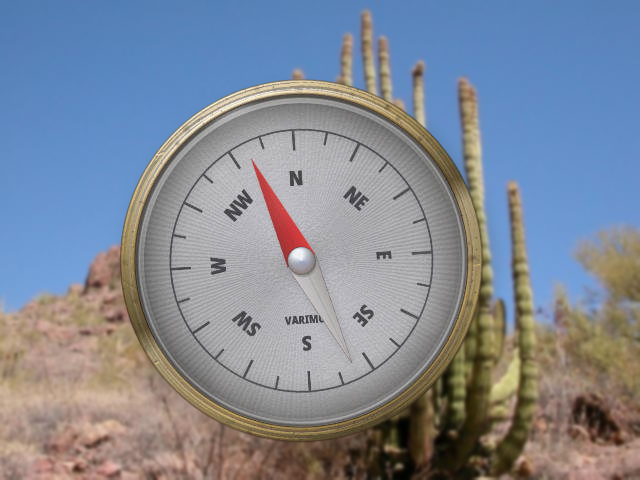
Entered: 337.5 °
